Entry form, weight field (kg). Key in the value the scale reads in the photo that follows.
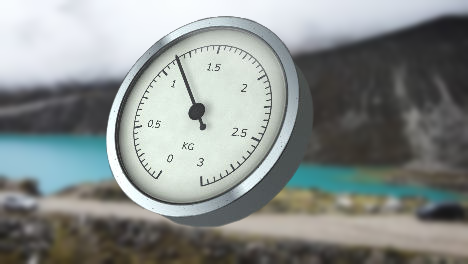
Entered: 1.15 kg
